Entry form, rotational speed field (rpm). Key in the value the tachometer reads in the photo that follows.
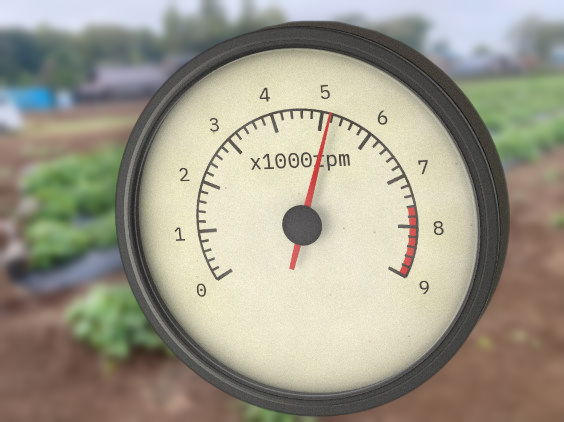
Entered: 5200 rpm
